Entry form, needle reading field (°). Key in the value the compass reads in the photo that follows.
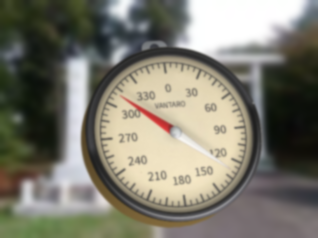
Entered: 310 °
